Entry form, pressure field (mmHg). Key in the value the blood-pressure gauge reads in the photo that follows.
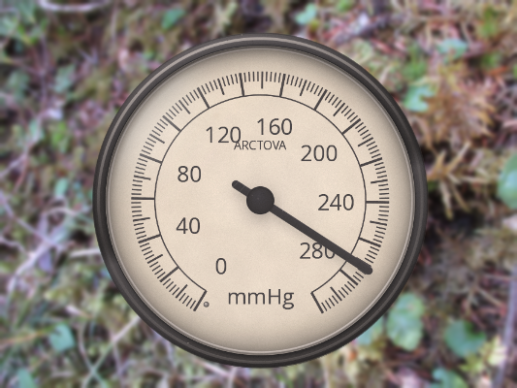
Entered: 272 mmHg
